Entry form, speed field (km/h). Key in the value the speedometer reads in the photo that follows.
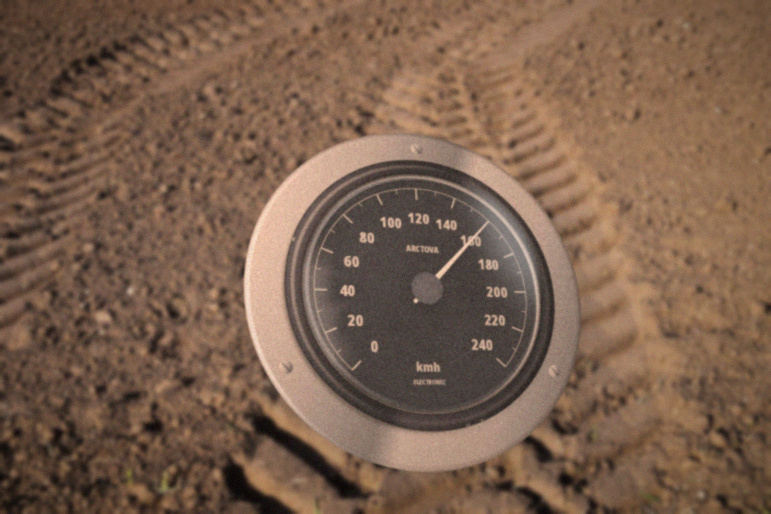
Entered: 160 km/h
